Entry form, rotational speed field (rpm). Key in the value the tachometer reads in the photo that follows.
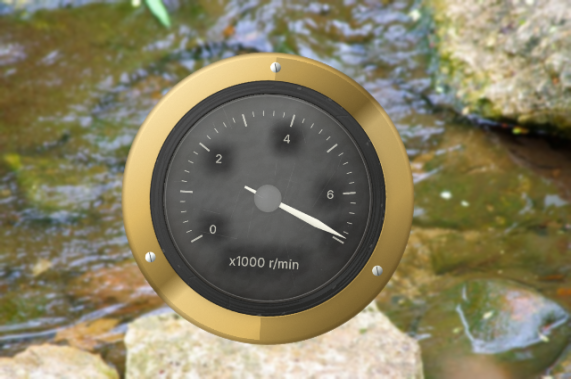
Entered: 6900 rpm
